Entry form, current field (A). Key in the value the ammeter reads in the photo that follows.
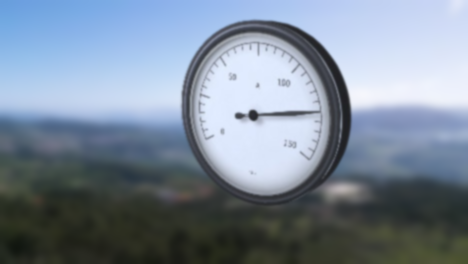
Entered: 125 A
